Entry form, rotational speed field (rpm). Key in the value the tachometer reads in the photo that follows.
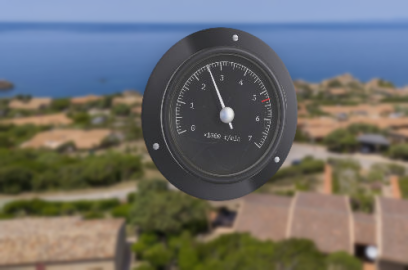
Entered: 2500 rpm
